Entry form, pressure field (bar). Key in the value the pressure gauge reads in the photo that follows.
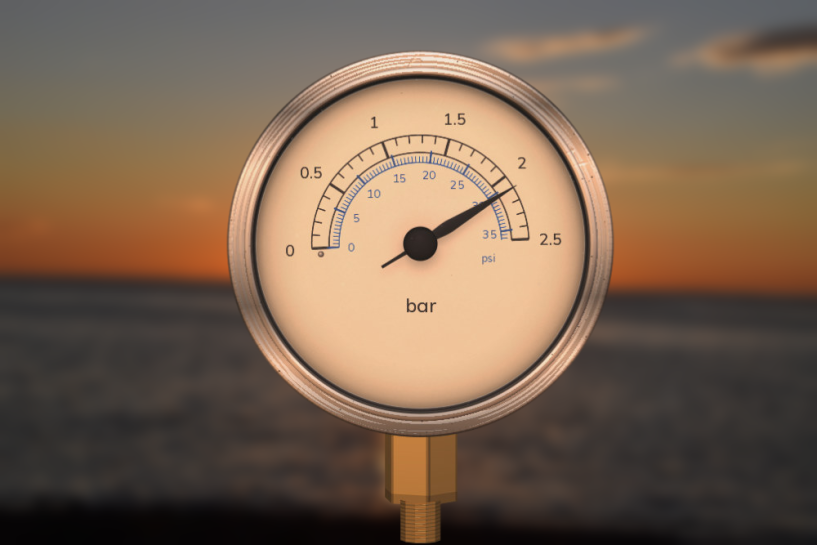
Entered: 2.1 bar
